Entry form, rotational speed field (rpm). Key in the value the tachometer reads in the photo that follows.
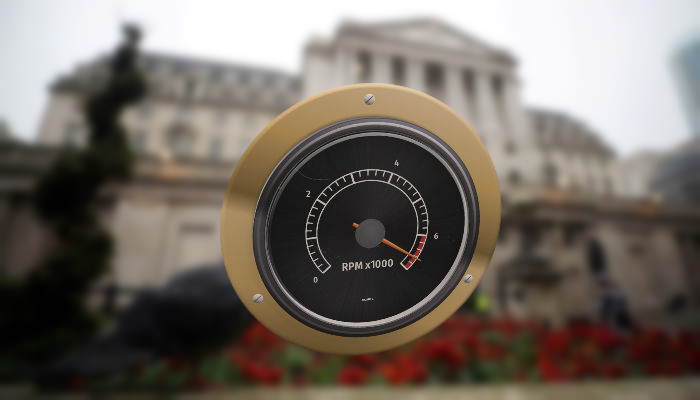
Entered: 6600 rpm
